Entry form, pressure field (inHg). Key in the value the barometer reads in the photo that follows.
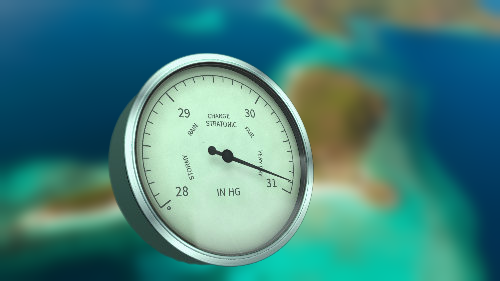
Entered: 30.9 inHg
